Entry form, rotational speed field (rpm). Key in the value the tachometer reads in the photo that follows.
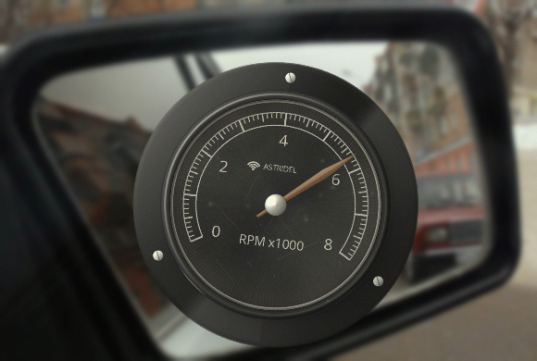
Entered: 5700 rpm
